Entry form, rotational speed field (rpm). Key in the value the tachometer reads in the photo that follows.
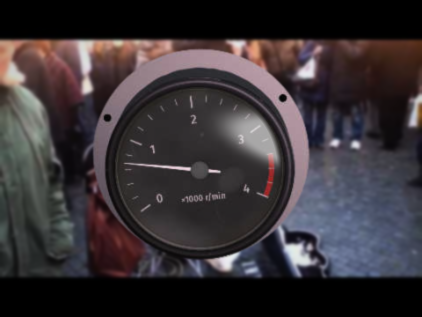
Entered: 700 rpm
